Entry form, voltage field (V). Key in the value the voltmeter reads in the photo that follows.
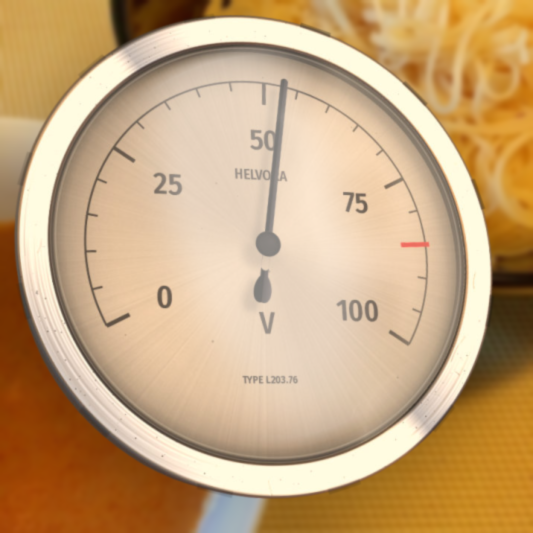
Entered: 52.5 V
